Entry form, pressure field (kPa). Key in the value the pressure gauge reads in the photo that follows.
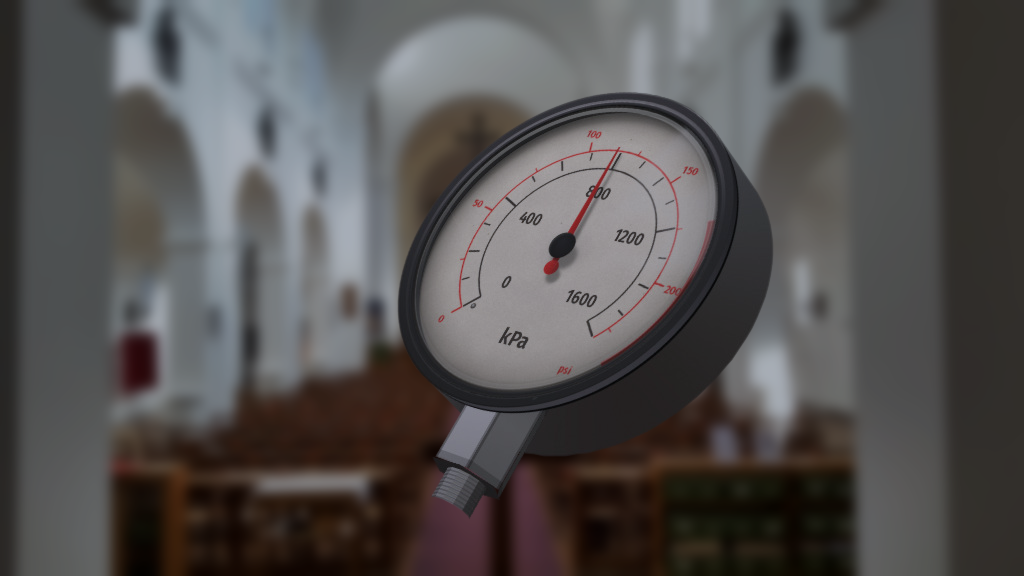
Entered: 800 kPa
